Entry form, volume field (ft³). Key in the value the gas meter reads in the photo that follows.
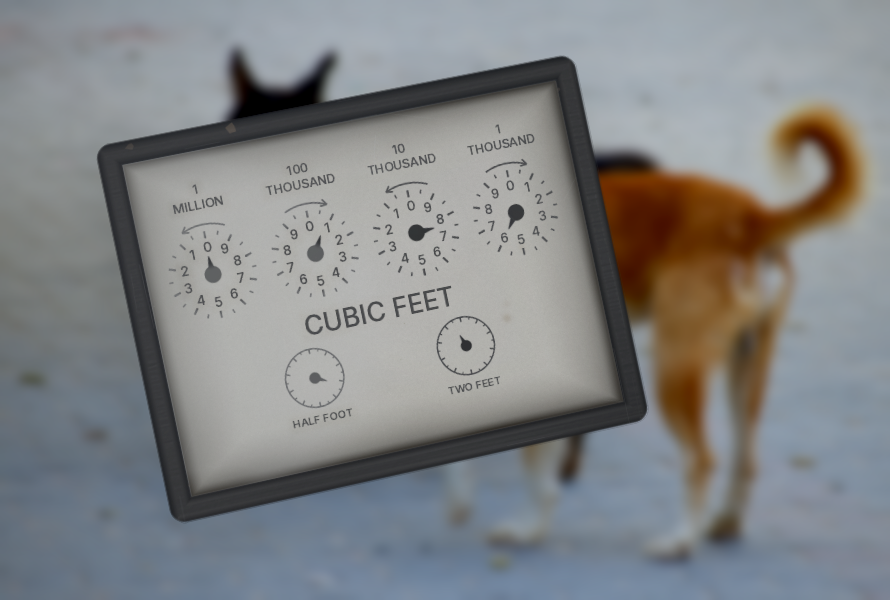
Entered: 7600 ft³
